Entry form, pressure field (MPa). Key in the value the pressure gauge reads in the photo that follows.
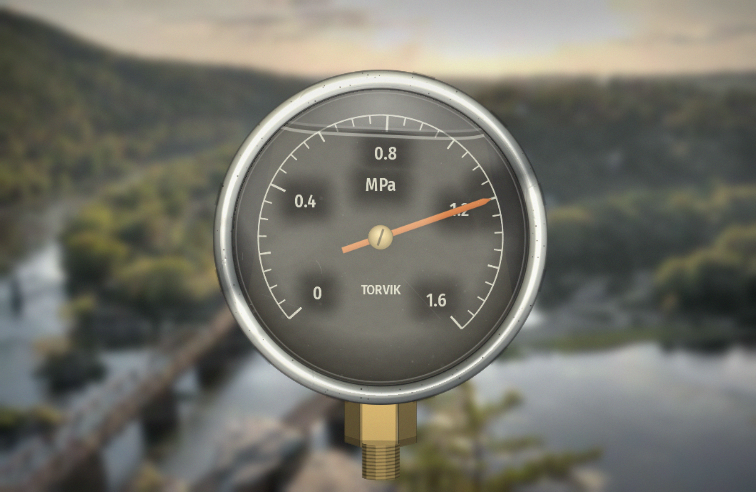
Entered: 1.2 MPa
